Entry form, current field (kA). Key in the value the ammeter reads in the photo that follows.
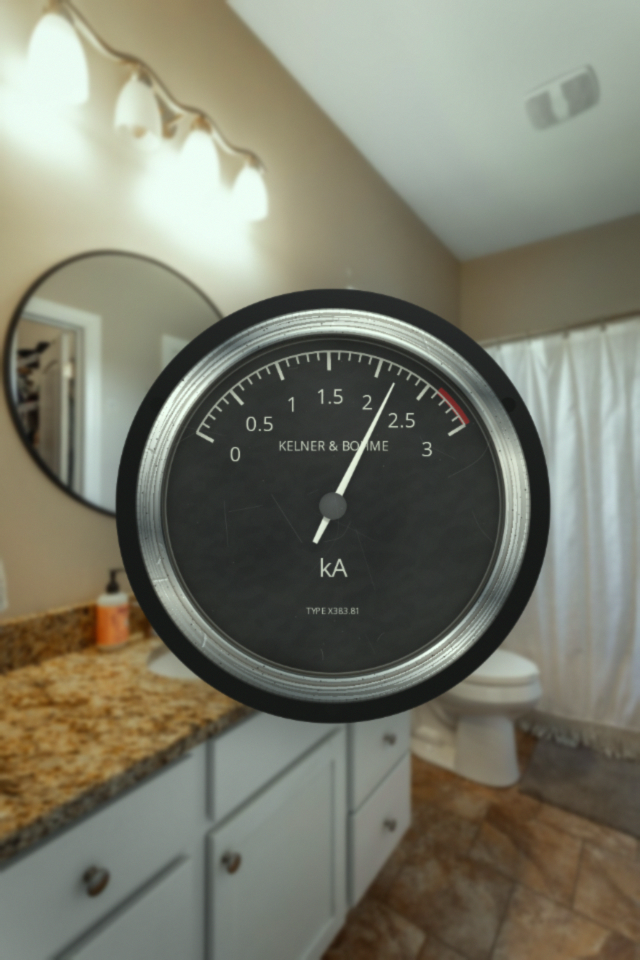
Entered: 2.2 kA
